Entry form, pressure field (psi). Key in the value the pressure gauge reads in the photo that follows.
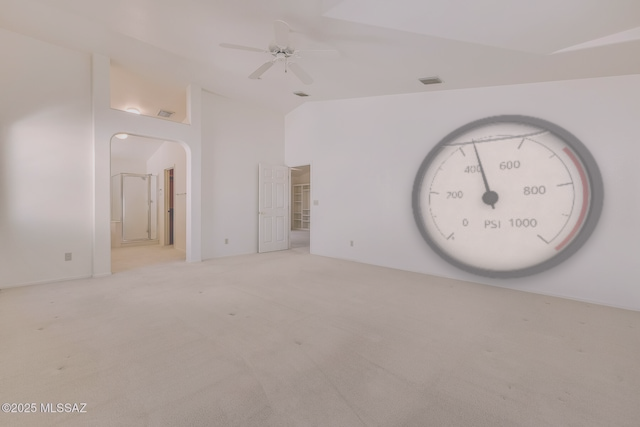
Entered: 450 psi
